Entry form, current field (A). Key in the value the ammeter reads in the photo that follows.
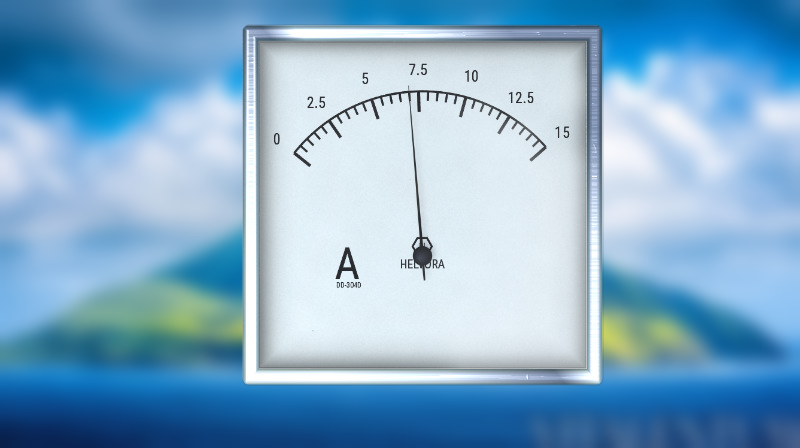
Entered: 7 A
